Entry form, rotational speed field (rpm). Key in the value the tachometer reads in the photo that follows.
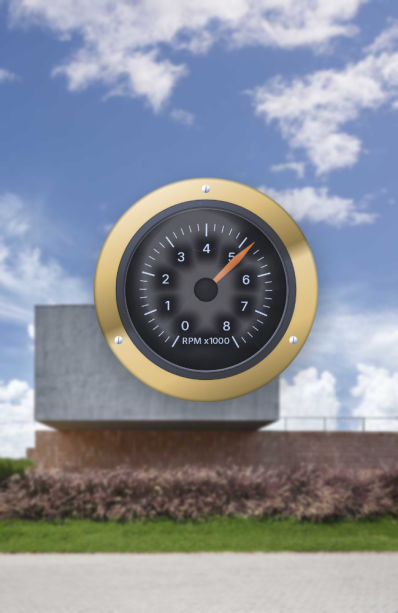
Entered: 5200 rpm
